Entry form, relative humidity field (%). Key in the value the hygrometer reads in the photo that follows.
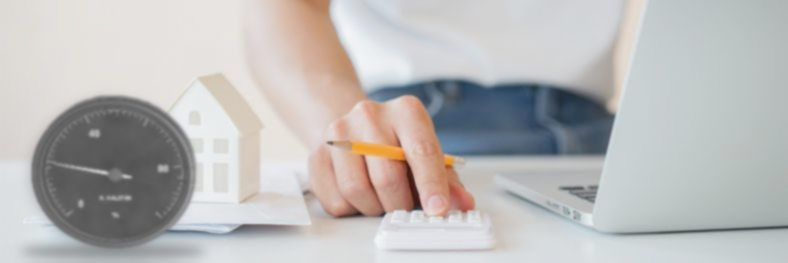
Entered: 20 %
